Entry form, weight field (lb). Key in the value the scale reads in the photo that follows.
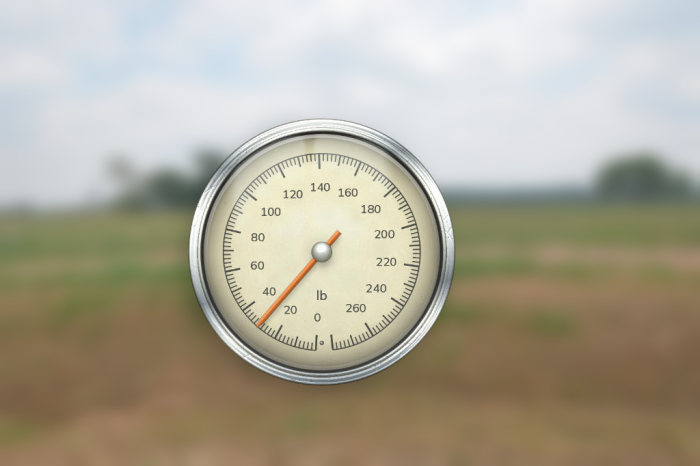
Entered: 30 lb
